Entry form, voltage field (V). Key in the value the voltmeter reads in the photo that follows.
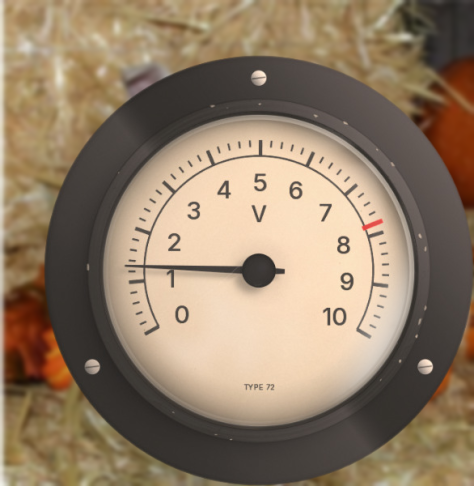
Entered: 1.3 V
